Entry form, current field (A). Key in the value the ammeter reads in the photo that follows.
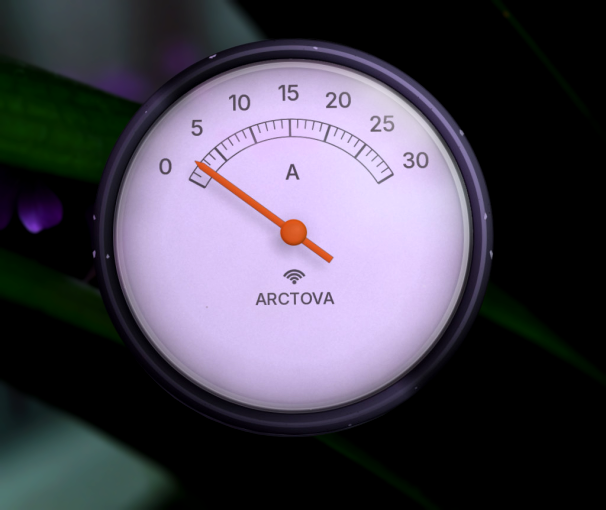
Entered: 2 A
